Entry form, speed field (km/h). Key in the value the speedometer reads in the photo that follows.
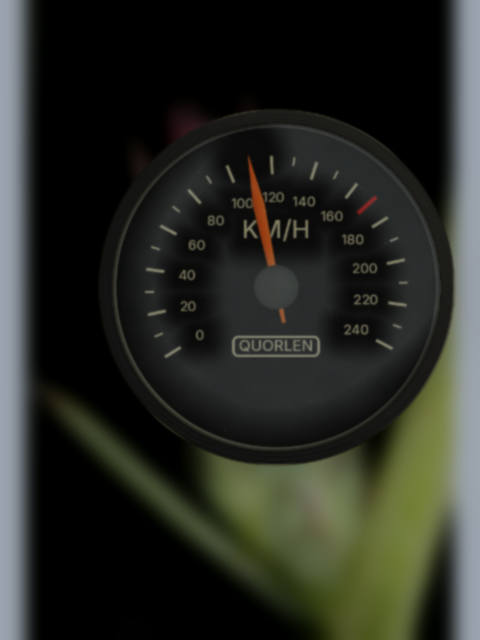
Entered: 110 km/h
